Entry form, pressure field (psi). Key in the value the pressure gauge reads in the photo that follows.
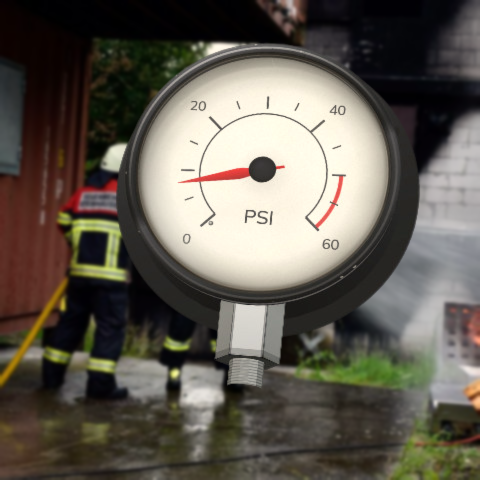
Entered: 7.5 psi
